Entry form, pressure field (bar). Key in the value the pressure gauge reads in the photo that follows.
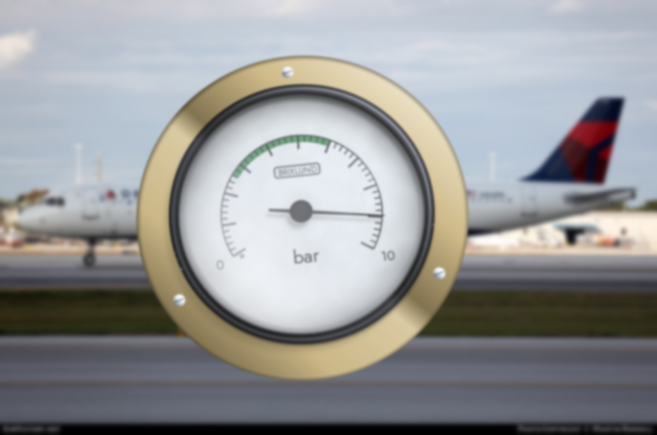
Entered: 9 bar
